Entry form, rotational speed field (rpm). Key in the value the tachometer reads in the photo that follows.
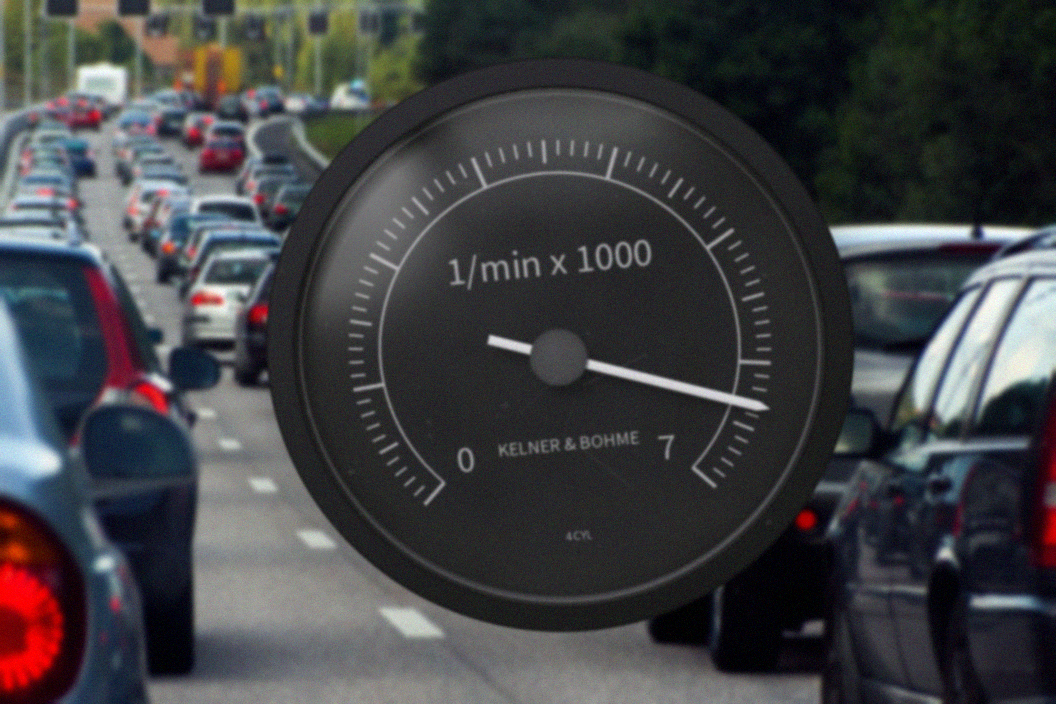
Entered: 6300 rpm
